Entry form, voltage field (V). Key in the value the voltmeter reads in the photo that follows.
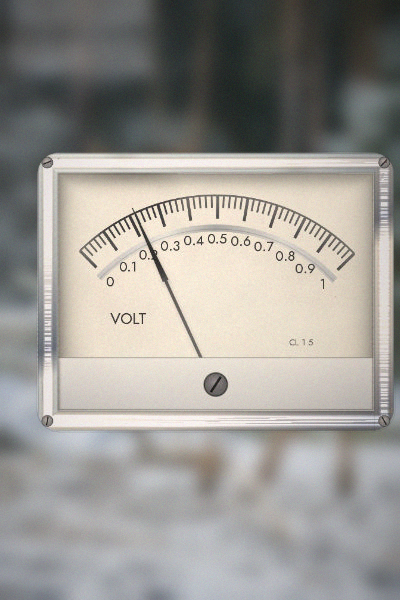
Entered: 0.22 V
